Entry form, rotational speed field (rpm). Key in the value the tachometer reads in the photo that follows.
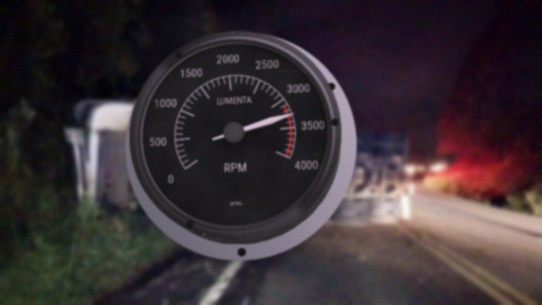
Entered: 3300 rpm
